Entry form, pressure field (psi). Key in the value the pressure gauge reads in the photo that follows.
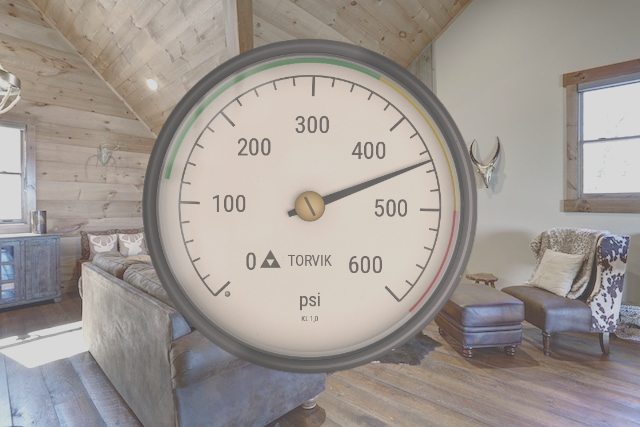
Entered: 450 psi
